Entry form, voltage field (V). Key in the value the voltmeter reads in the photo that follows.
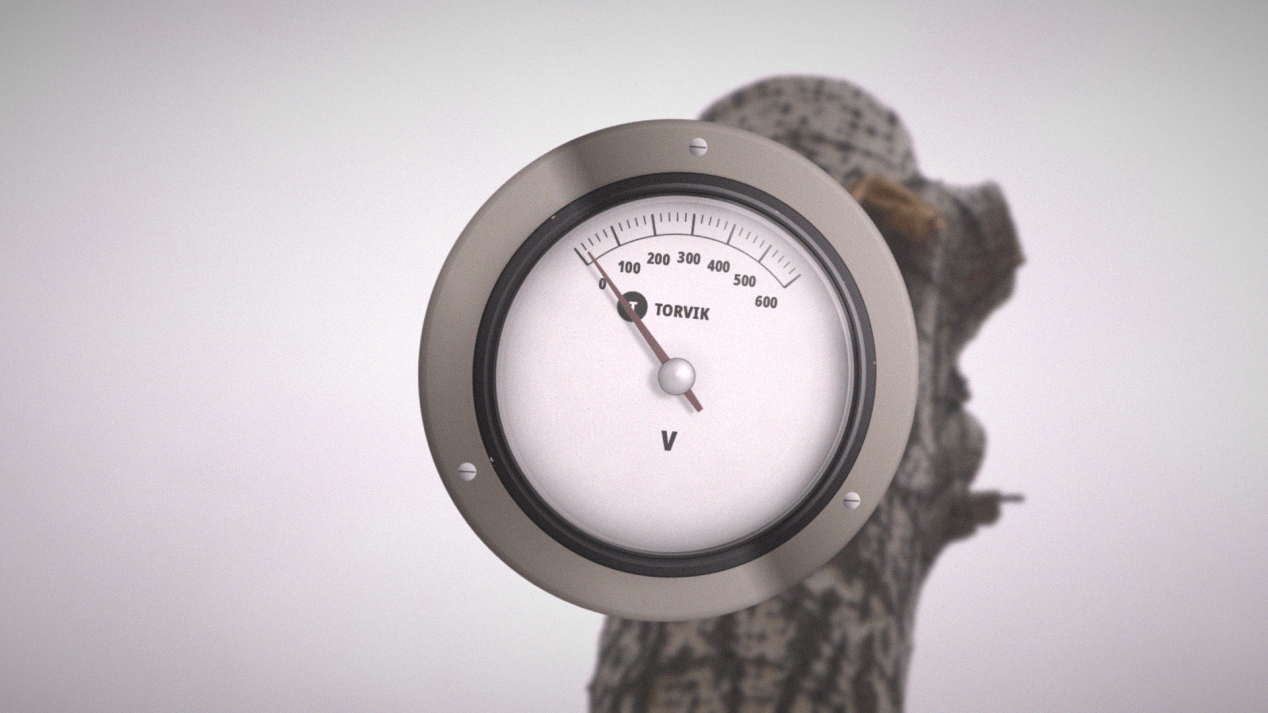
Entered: 20 V
